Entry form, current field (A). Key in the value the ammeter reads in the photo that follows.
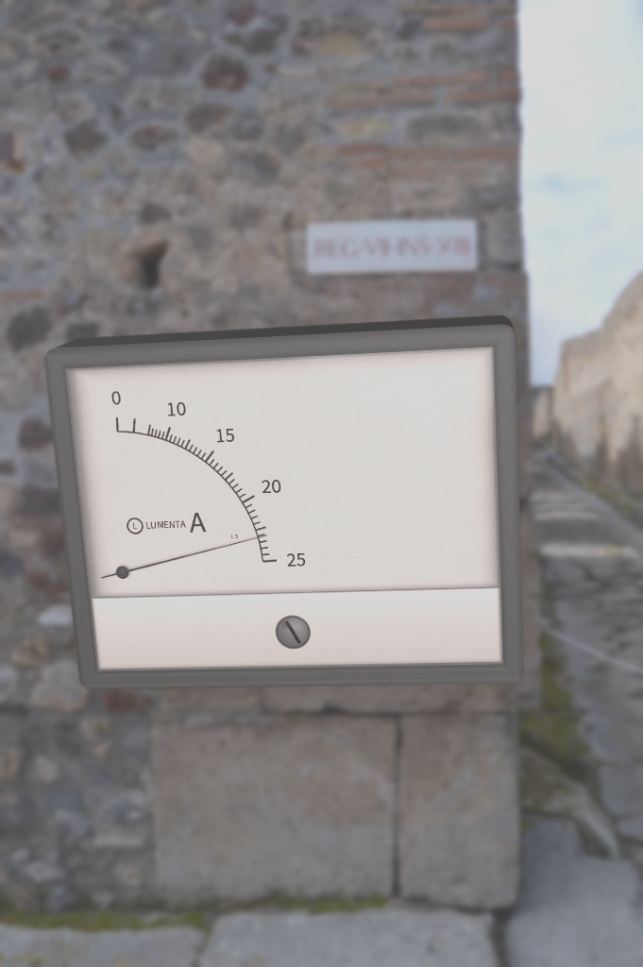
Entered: 23 A
